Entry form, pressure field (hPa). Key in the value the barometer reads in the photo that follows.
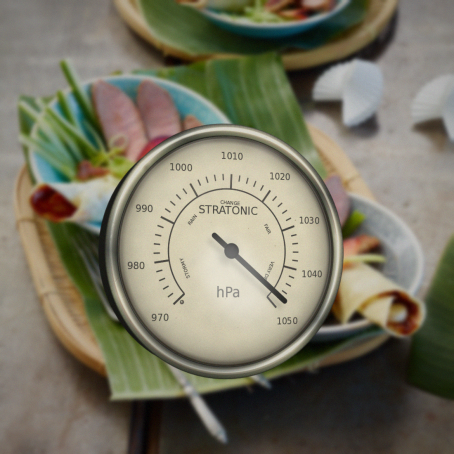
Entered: 1048 hPa
